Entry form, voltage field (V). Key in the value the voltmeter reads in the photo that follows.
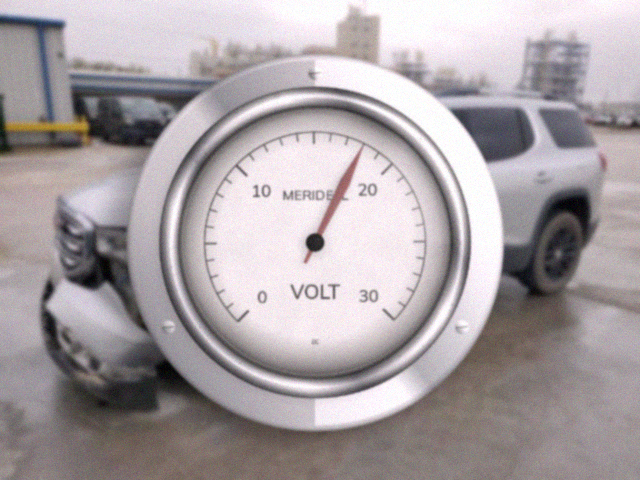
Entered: 18 V
